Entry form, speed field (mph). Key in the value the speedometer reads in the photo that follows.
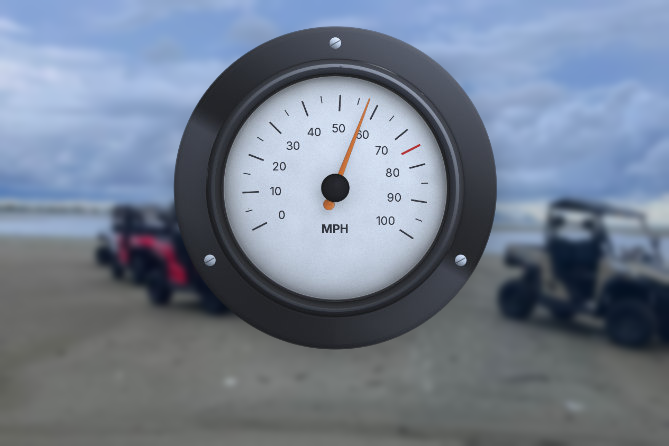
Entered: 57.5 mph
